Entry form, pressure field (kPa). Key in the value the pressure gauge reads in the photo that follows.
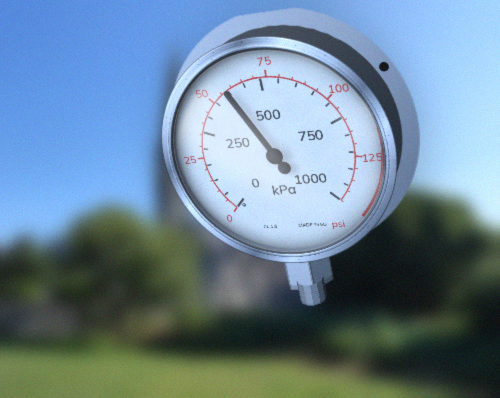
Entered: 400 kPa
